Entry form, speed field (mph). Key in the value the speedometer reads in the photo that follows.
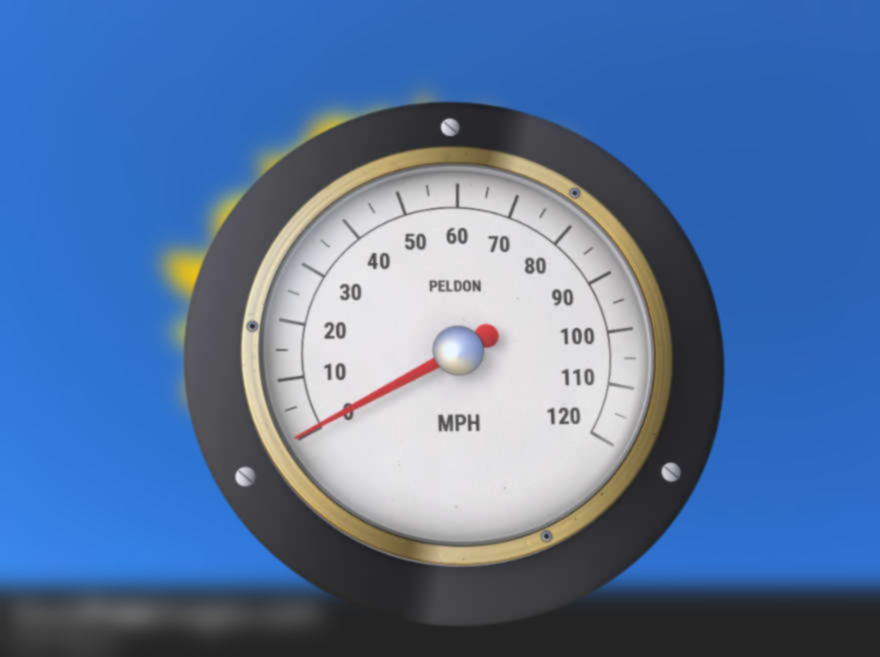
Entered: 0 mph
